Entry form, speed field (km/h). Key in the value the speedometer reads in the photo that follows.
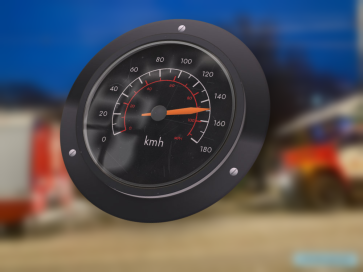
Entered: 150 km/h
